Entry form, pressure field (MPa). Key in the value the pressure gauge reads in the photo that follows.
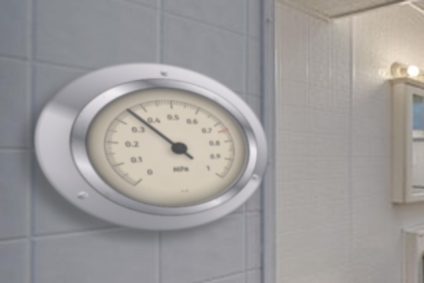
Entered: 0.35 MPa
